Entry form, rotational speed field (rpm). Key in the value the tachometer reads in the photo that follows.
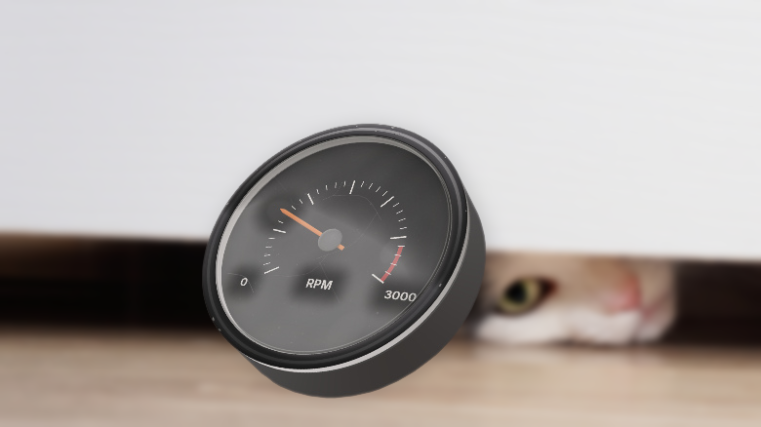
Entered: 700 rpm
